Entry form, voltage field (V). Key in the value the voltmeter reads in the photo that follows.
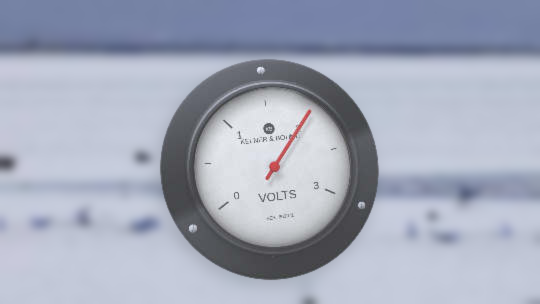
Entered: 2 V
